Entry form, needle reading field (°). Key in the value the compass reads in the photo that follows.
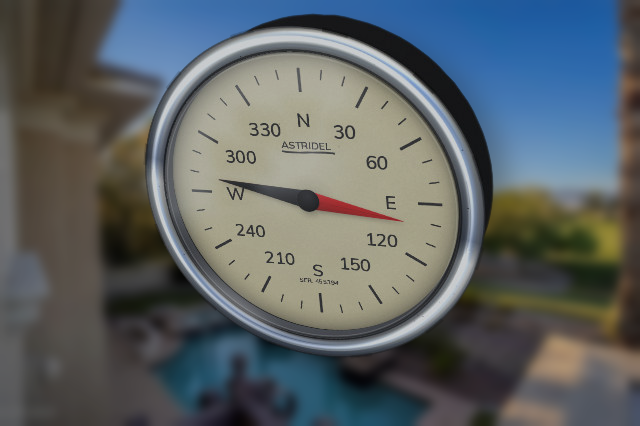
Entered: 100 °
